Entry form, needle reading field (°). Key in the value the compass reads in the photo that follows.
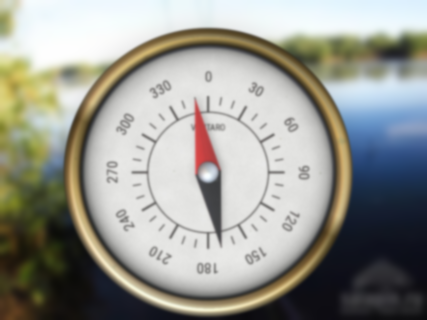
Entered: 350 °
